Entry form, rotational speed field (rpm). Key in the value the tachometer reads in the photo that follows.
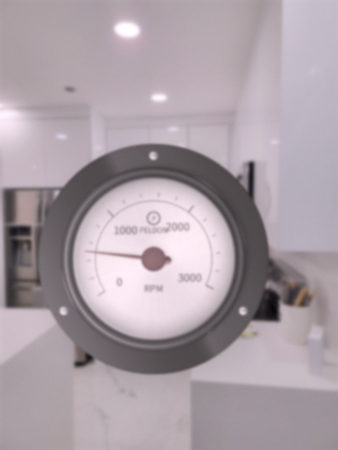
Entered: 500 rpm
